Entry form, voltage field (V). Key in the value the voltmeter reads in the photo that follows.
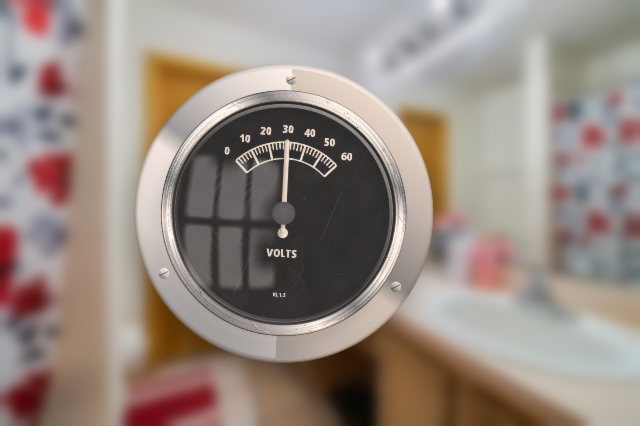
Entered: 30 V
